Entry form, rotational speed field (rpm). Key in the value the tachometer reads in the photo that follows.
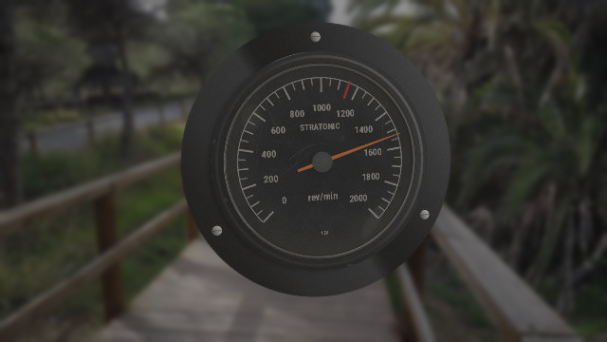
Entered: 1525 rpm
